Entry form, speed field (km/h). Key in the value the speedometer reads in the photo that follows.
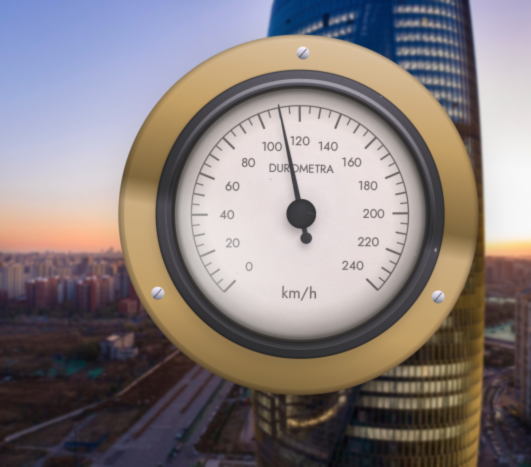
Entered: 110 km/h
